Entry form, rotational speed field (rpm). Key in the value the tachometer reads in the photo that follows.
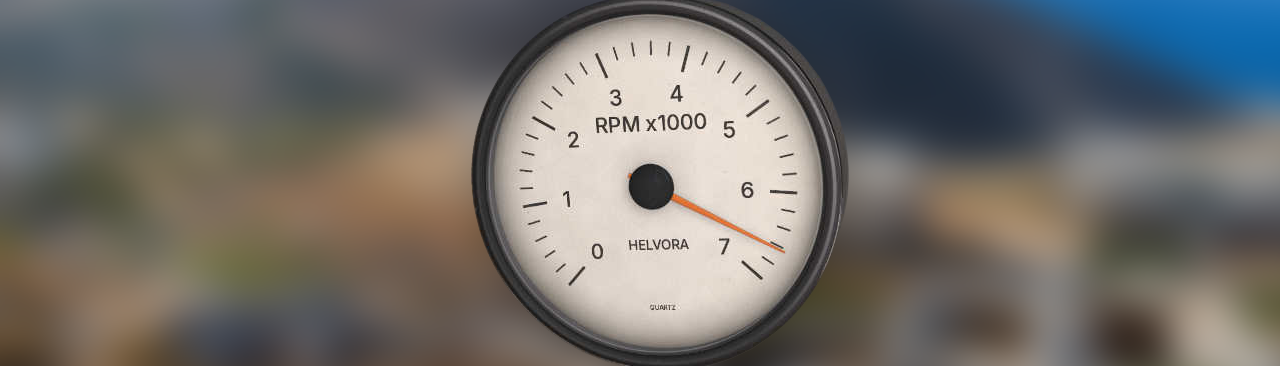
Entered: 6600 rpm
